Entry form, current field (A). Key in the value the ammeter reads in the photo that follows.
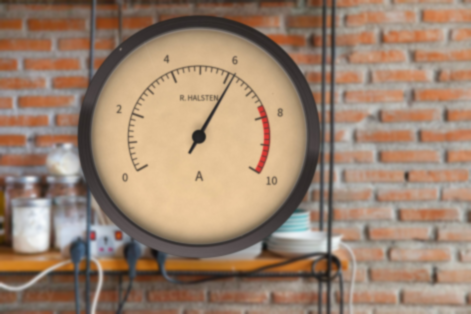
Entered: 6.2 A
